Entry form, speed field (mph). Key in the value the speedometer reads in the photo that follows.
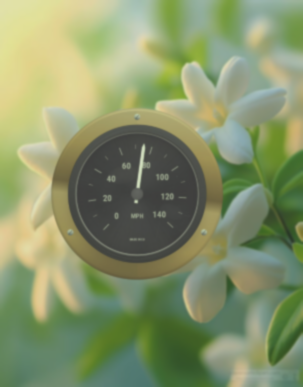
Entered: 75 mph
